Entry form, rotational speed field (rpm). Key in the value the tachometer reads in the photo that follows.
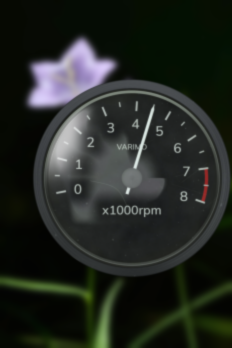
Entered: 4500 rpm
